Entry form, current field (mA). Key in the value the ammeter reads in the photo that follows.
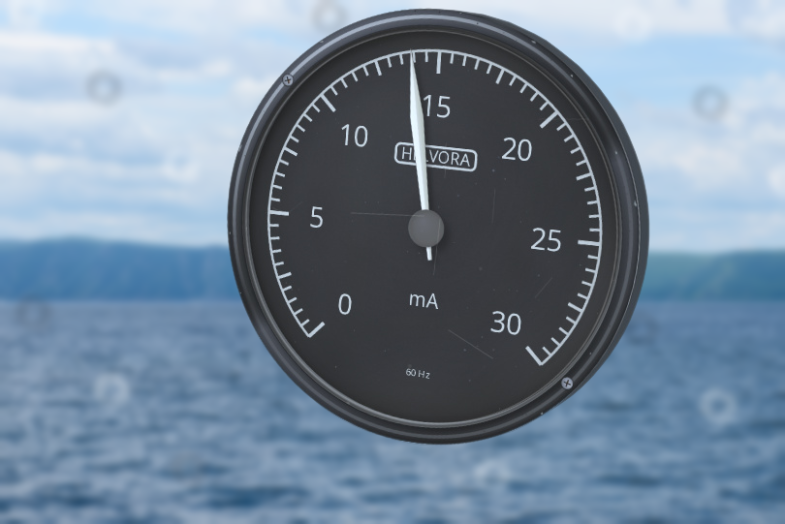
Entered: 14 mA
